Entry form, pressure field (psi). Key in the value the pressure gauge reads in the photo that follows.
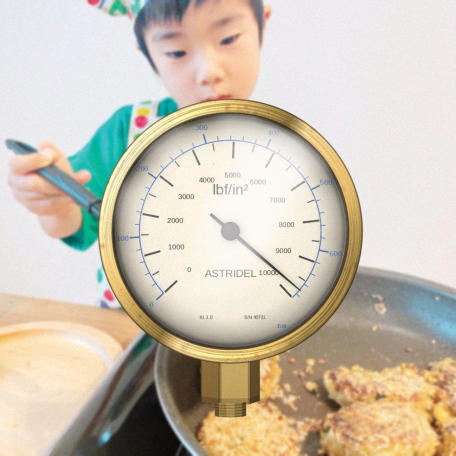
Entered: 9750 psi
